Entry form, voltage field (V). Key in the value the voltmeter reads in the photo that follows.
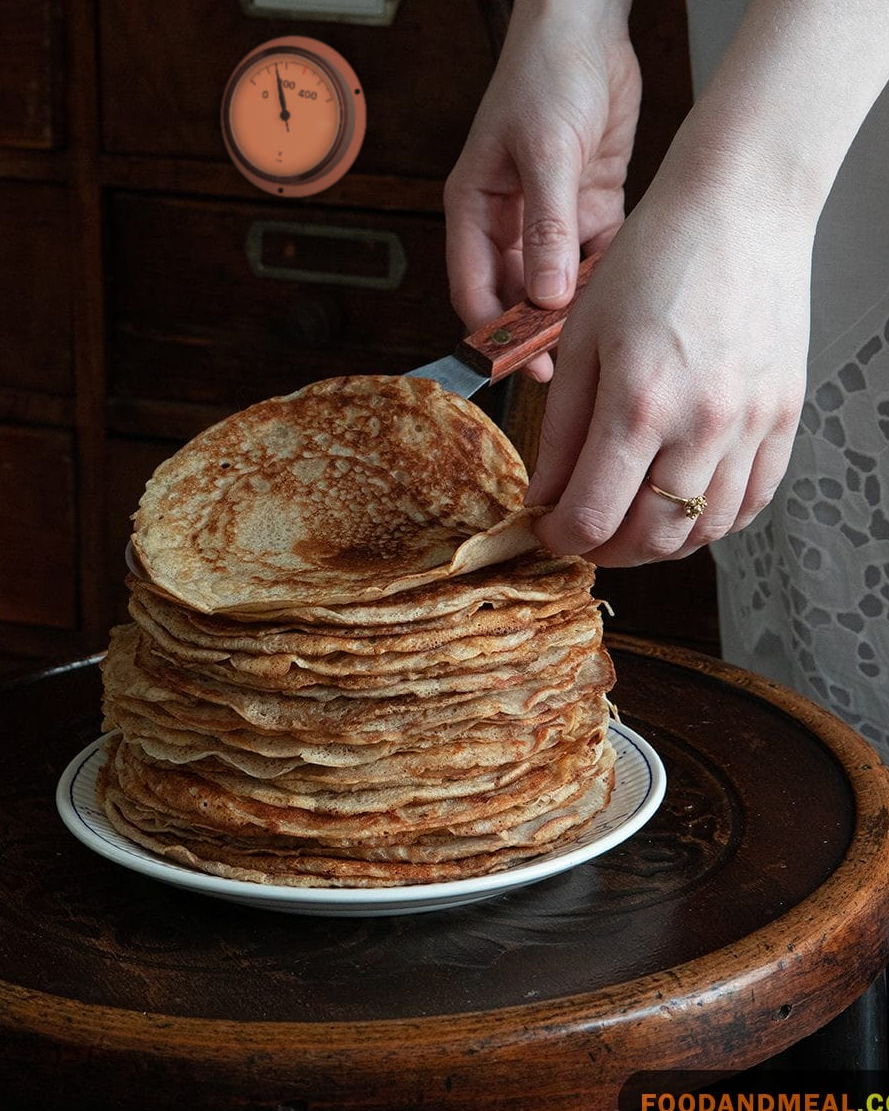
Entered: 150 V
